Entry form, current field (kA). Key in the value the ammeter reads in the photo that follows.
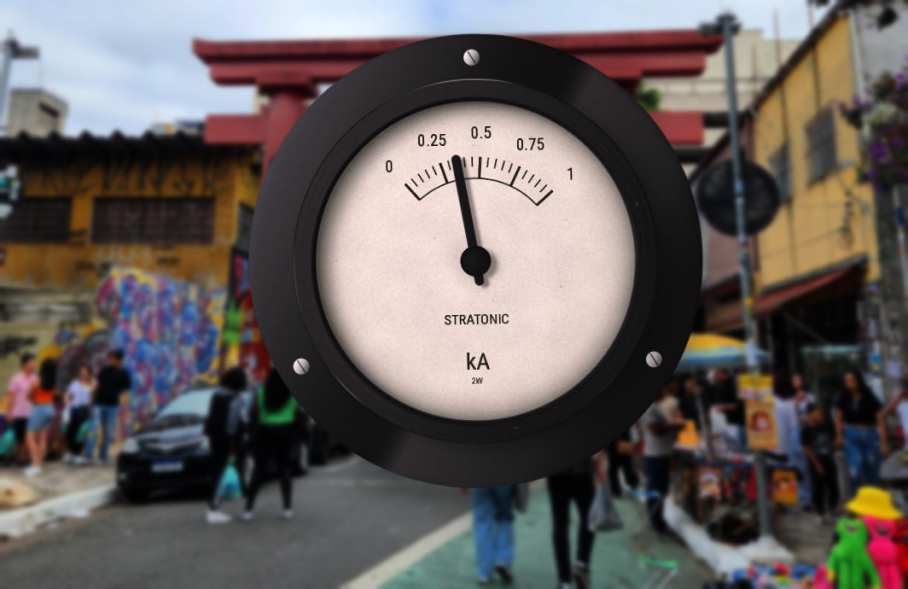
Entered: 0.35 kA
